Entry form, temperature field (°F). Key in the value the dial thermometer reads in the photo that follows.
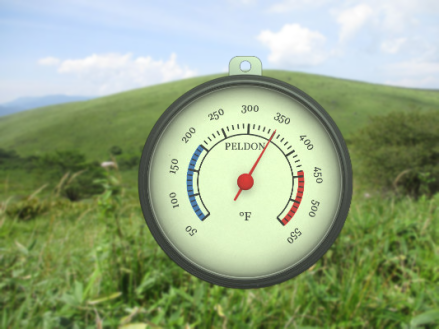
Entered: 350 °F
